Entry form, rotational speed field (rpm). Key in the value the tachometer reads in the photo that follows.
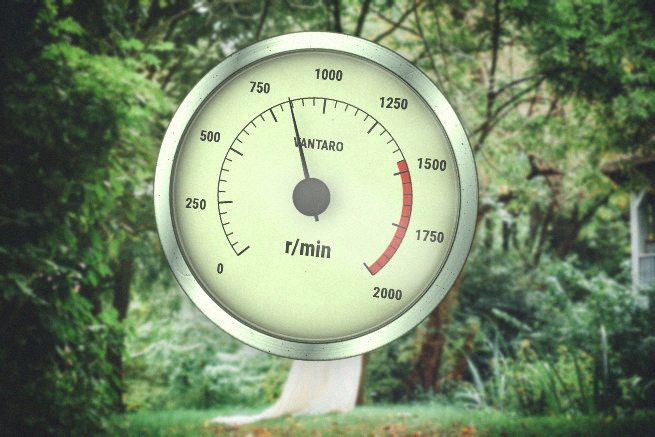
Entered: 850 rpm
